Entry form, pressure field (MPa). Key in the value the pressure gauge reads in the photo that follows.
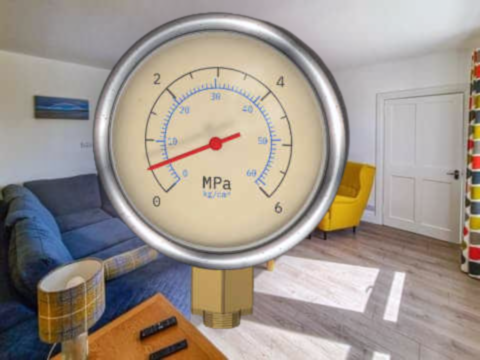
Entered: 0.5 MPa
